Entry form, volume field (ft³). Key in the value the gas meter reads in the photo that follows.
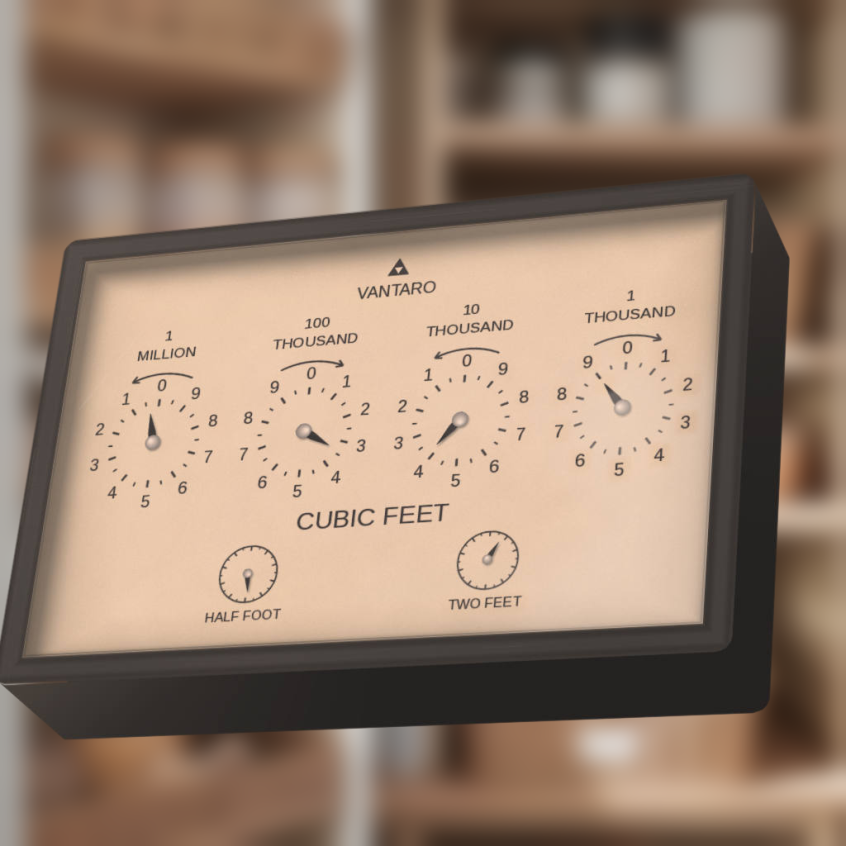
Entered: 33900 ft³
